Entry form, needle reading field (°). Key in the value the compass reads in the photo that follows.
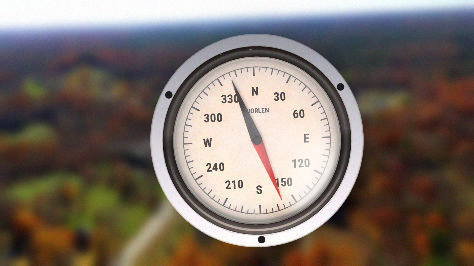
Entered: 160 °
